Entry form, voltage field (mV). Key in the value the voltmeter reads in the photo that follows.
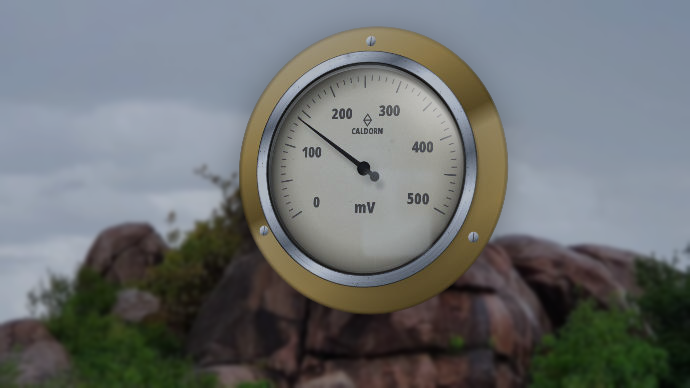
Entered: 140 mV
